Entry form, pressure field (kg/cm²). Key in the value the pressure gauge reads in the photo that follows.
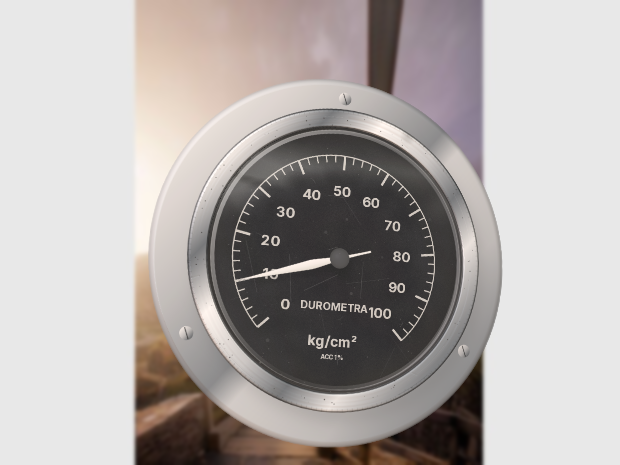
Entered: 10 kg/cm²
